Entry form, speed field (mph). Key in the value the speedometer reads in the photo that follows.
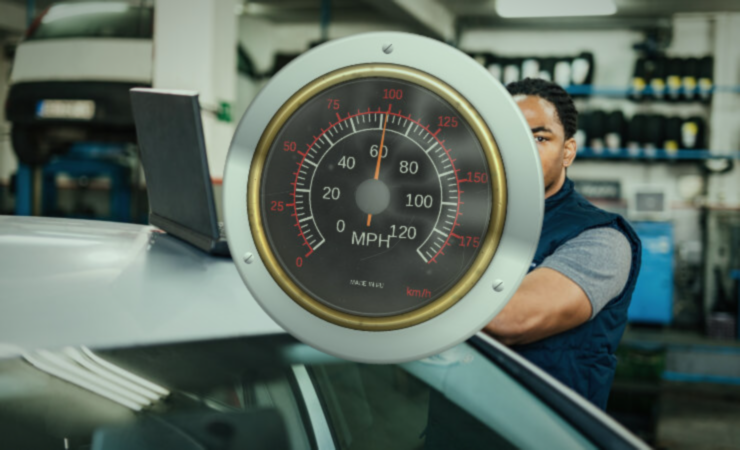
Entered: 62 mph
